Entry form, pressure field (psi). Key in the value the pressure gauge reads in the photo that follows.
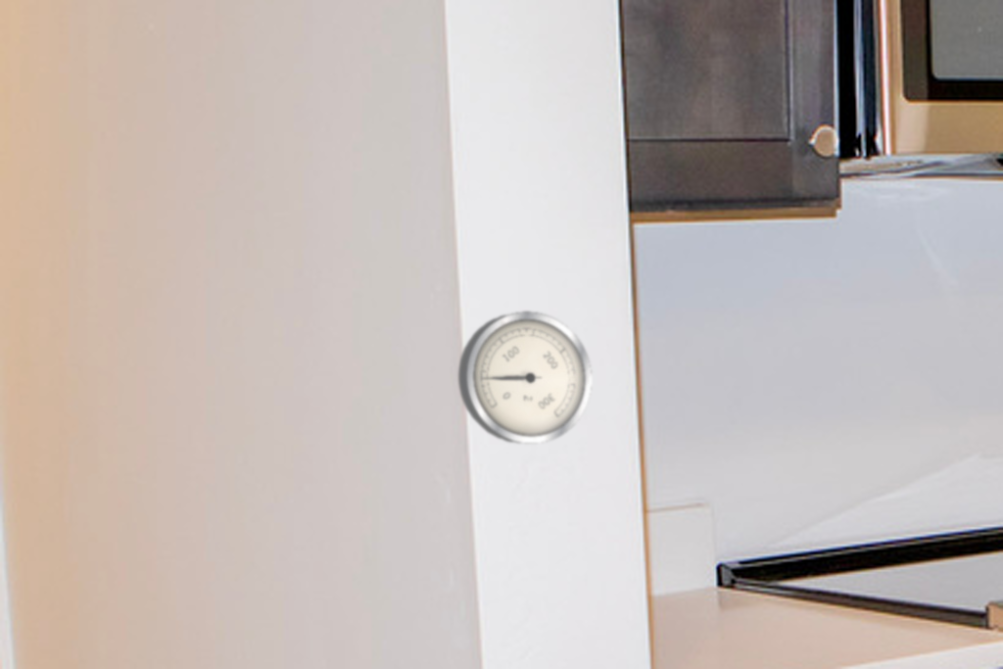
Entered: 40 psi
